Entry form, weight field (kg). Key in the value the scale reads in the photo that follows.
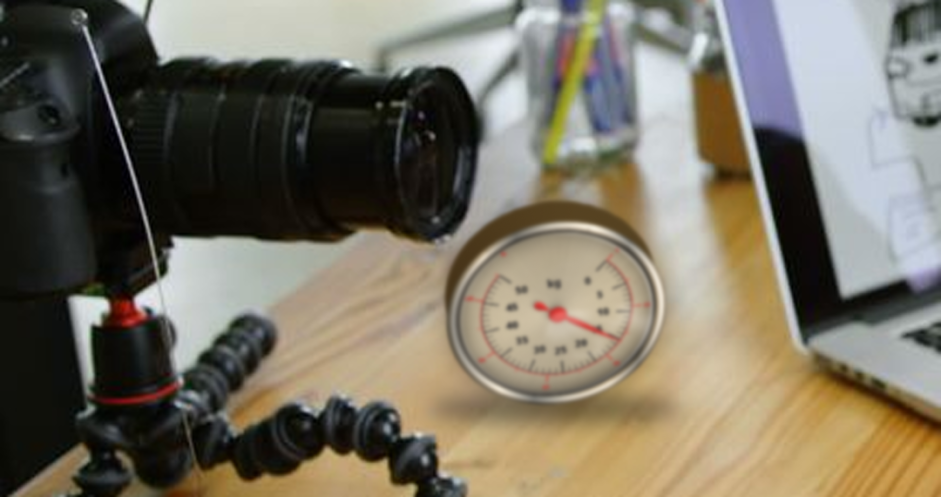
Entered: 15 kg
